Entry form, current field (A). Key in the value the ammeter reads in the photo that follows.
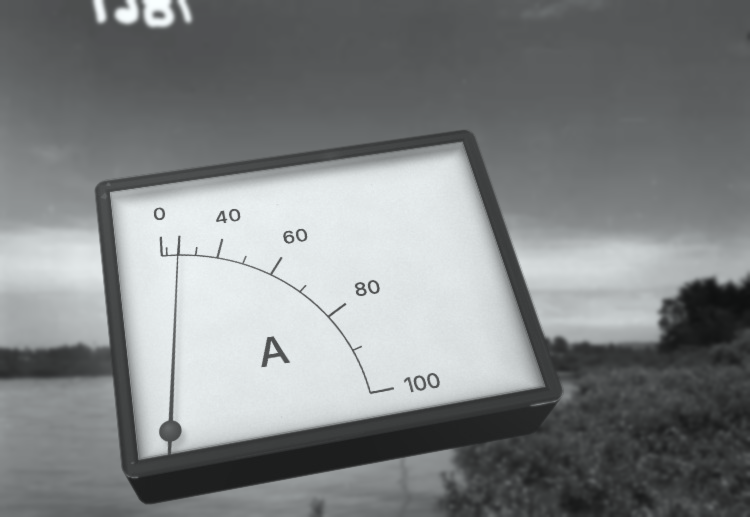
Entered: 20 A
